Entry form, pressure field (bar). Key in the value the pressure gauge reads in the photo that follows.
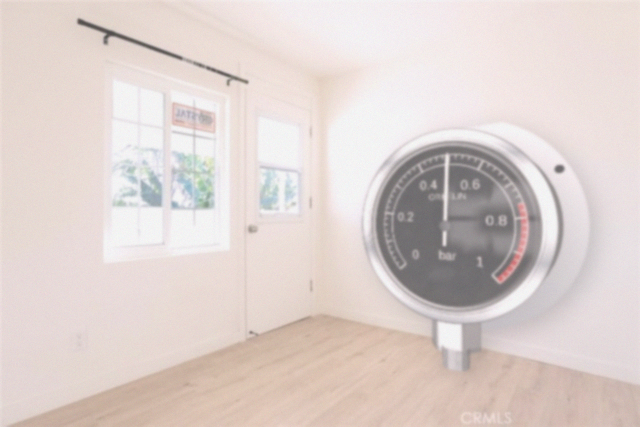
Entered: 0.5 bar
